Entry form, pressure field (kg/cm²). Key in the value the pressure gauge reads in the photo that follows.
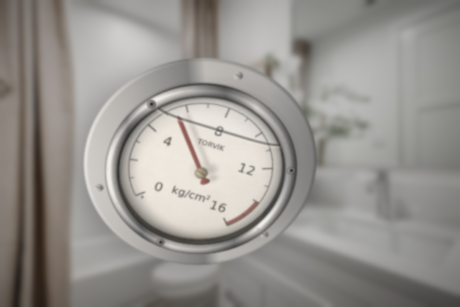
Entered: 5.5 kg/cm²
